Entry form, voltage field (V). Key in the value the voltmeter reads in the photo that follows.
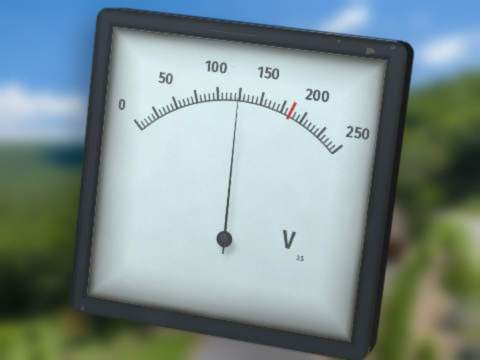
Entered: 125 V
